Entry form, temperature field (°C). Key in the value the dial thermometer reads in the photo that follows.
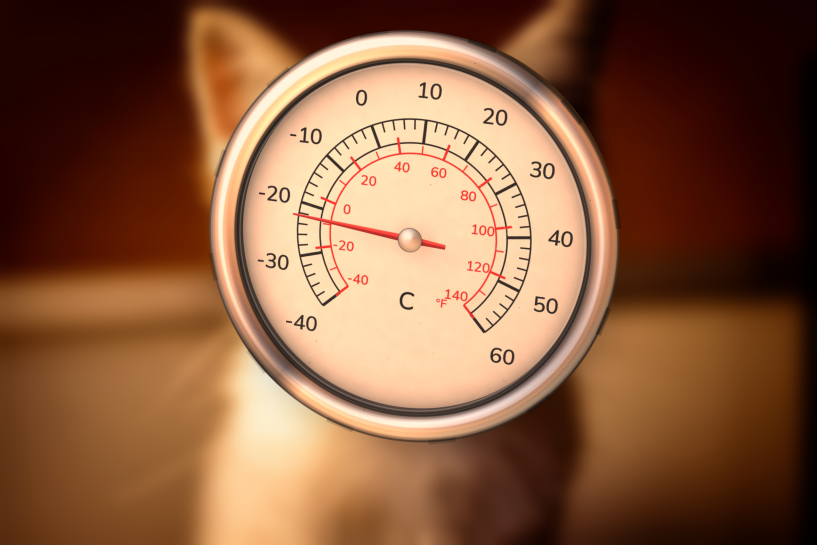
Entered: -22 °C
